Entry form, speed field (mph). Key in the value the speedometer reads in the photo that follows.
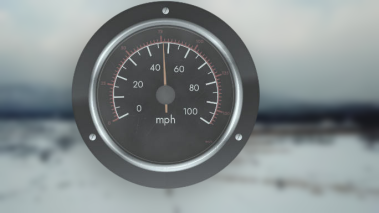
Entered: 47.5 mph
